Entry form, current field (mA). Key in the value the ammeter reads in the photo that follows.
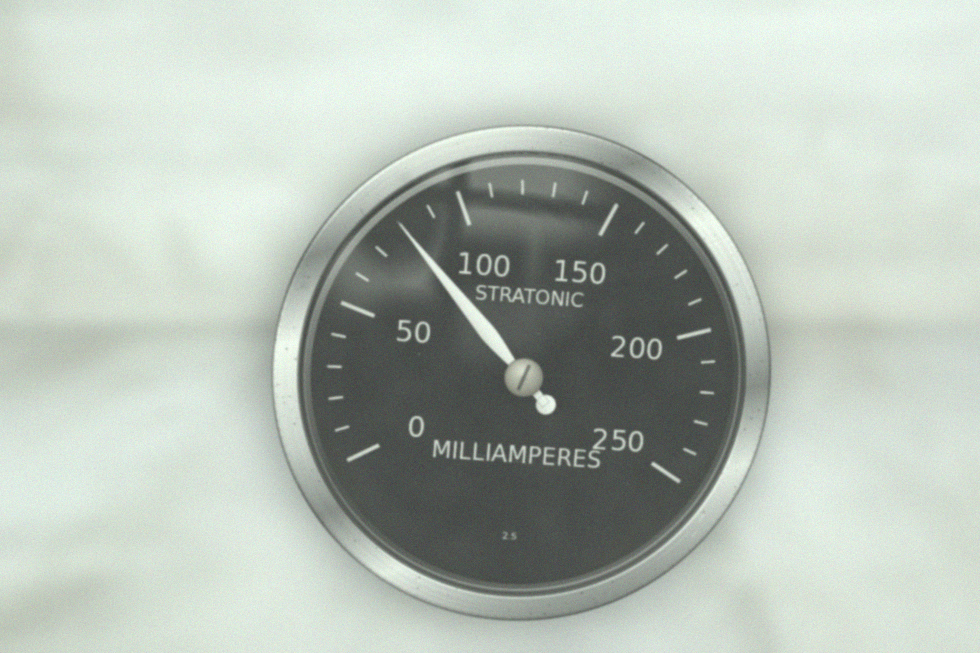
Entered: 80 mA
